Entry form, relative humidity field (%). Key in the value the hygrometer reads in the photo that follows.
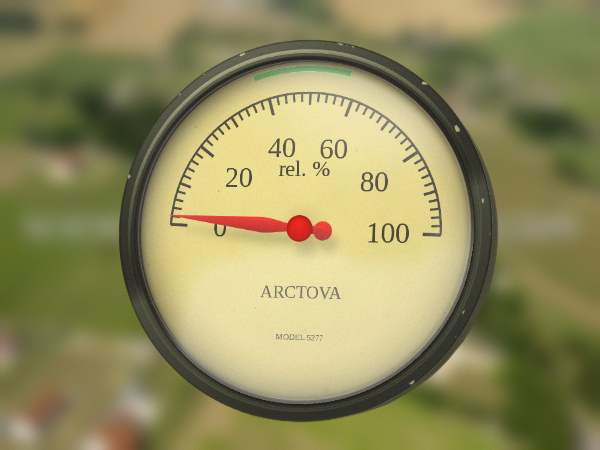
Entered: 2 %
